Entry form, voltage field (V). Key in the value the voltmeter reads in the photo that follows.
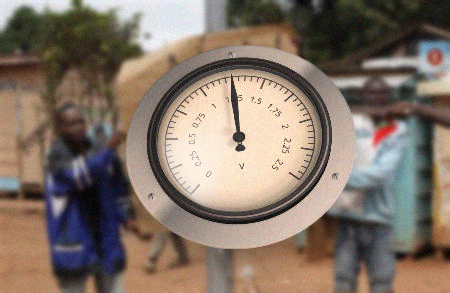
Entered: 1.25 V
